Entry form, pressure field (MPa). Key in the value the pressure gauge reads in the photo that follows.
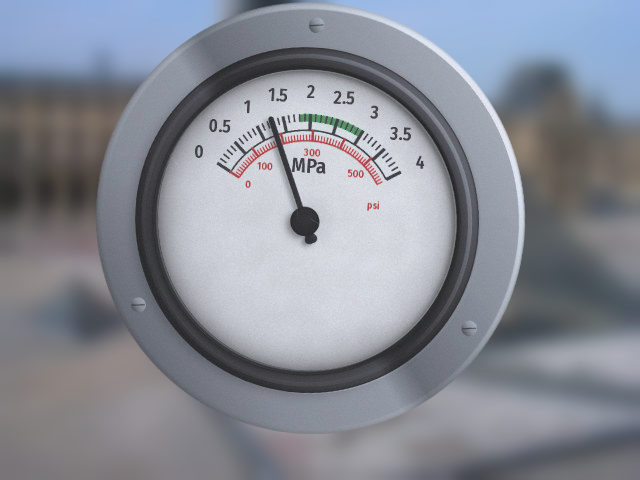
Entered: 1.3 MPa
